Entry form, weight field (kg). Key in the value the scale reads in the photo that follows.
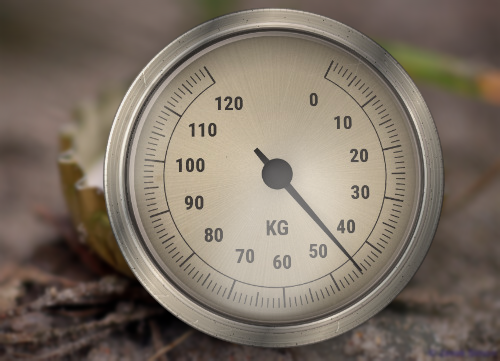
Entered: 45 kg
